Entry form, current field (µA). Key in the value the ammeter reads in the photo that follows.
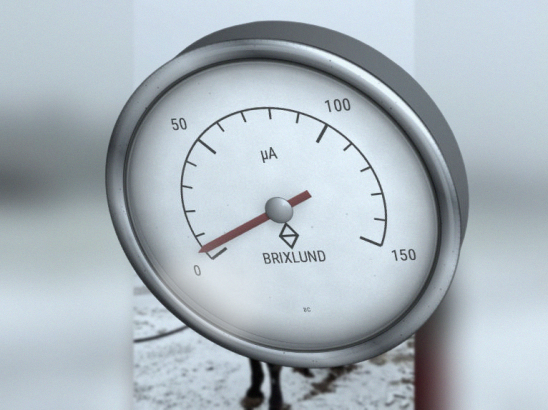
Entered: 5 µA
